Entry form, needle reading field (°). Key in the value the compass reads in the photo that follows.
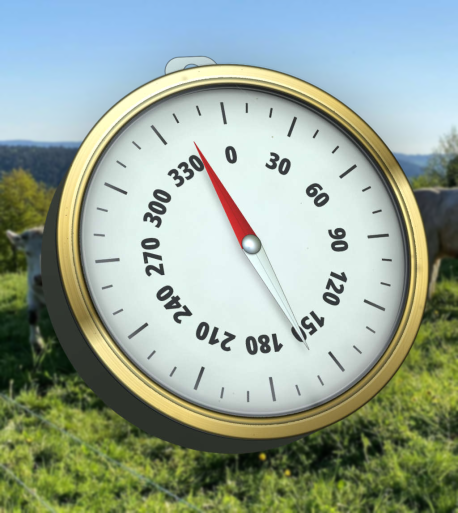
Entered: 340 °
